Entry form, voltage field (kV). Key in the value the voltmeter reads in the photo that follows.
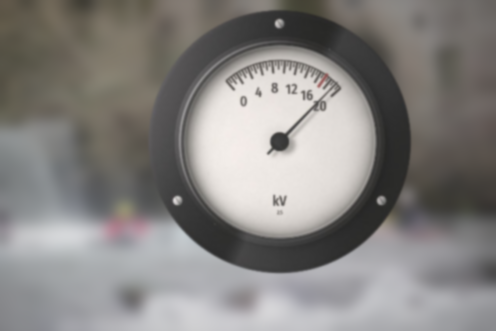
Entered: 19 kV
